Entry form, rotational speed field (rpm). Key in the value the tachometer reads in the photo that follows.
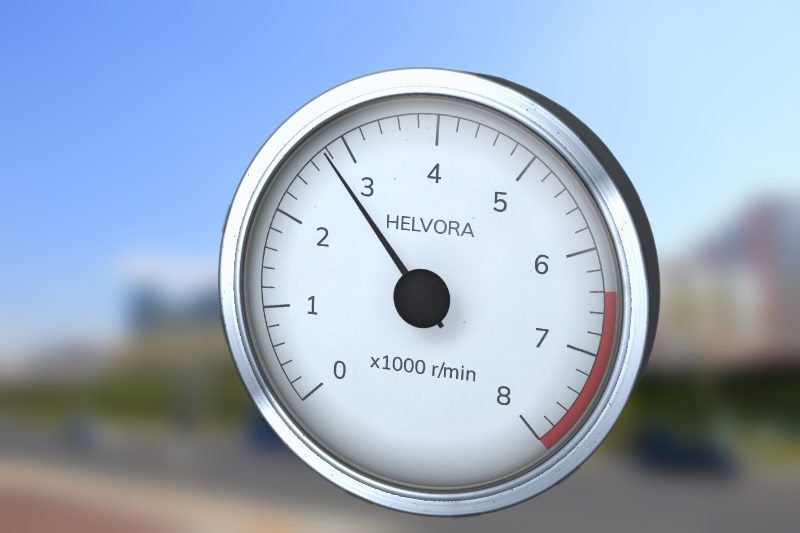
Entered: 2800 rpm
